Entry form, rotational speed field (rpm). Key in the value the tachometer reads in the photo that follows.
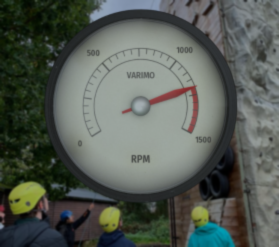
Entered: 1200 rpm
